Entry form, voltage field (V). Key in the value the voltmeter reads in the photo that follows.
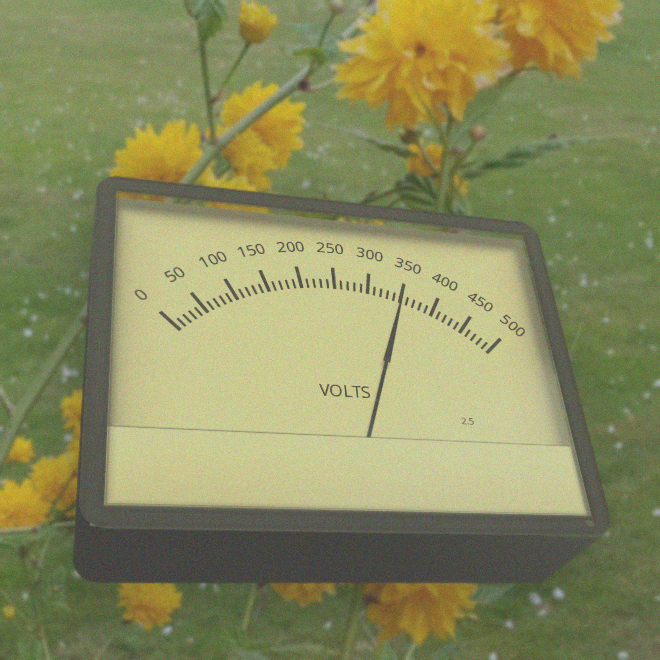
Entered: 350 V
